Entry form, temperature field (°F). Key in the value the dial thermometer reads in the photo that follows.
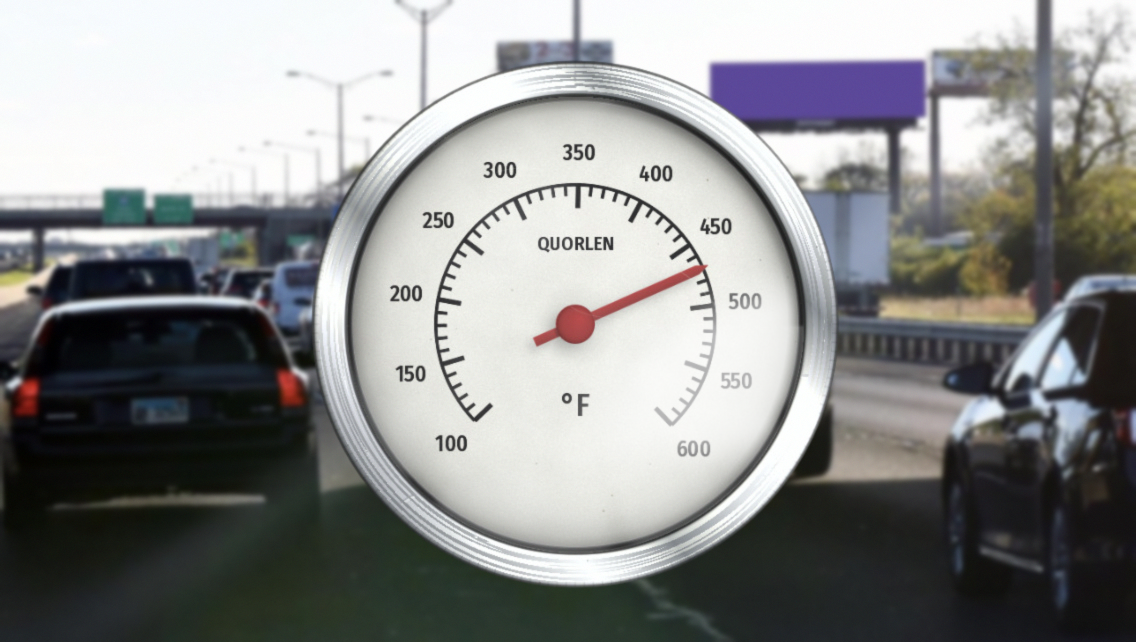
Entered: 470 °F
